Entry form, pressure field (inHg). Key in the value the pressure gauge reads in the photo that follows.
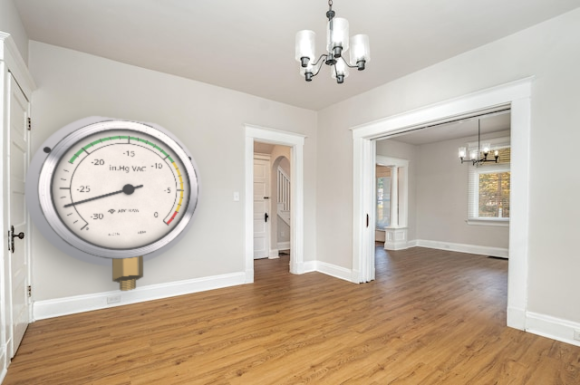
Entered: -27 inHg
